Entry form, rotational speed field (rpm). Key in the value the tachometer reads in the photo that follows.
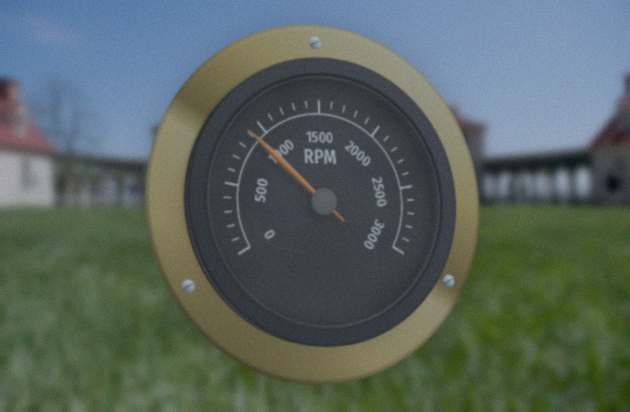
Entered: 900 rpm
